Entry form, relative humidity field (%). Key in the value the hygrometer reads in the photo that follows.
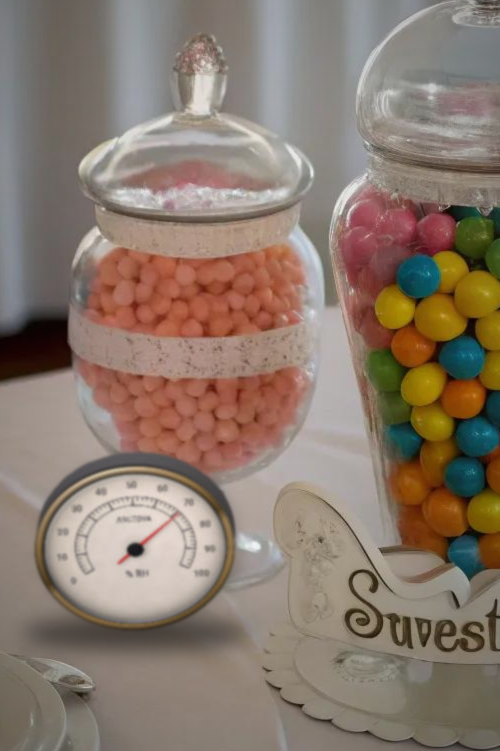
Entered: 70 %
